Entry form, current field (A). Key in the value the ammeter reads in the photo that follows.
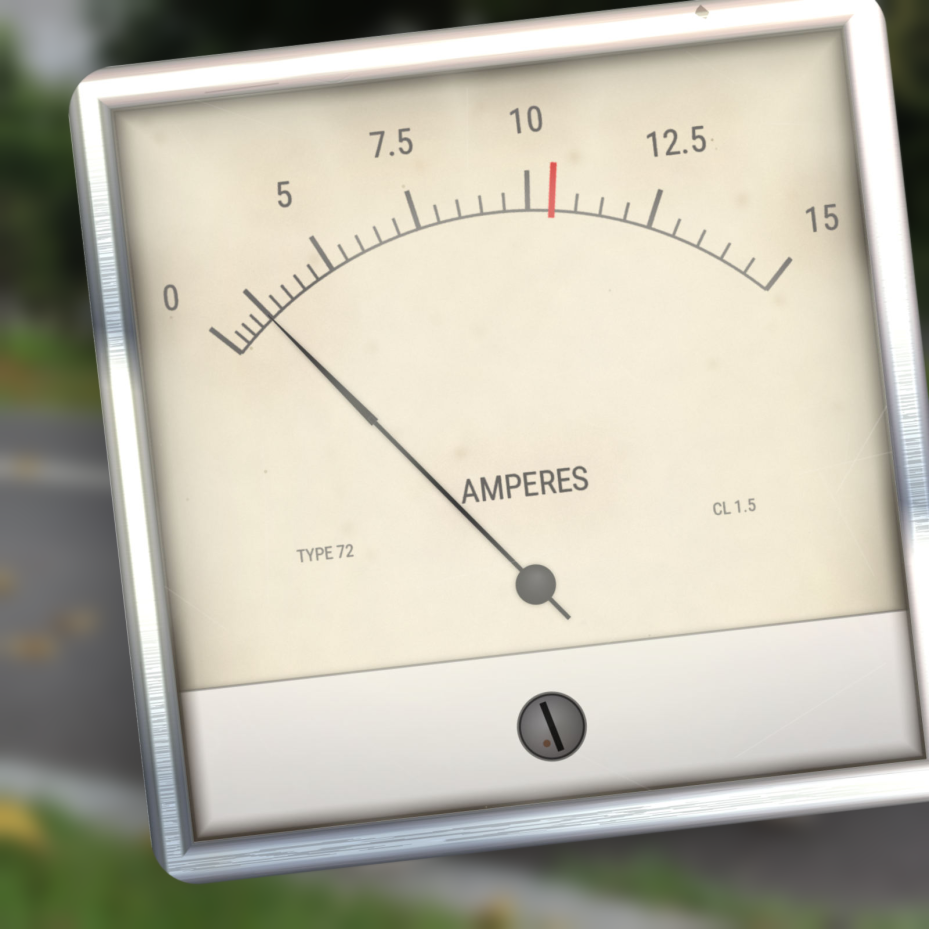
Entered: 2.5 A
